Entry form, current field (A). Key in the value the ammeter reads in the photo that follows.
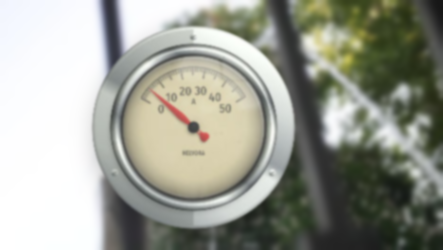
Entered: 5 A
